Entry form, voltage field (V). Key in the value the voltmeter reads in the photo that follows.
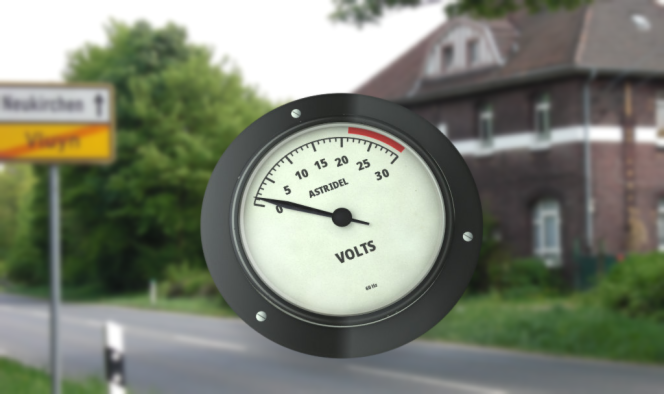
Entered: 1 V
